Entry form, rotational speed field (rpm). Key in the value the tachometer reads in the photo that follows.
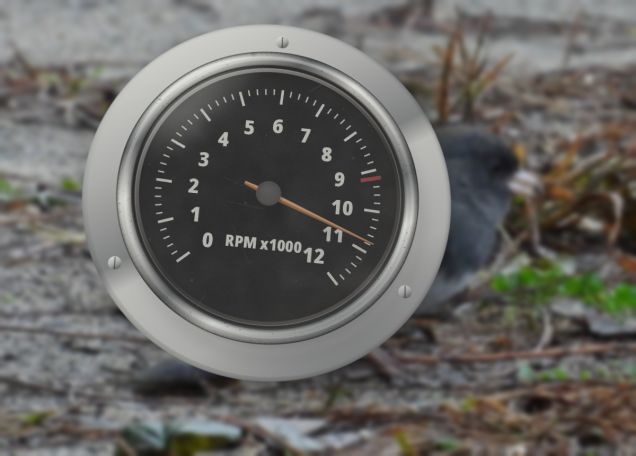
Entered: 10800 rpm
